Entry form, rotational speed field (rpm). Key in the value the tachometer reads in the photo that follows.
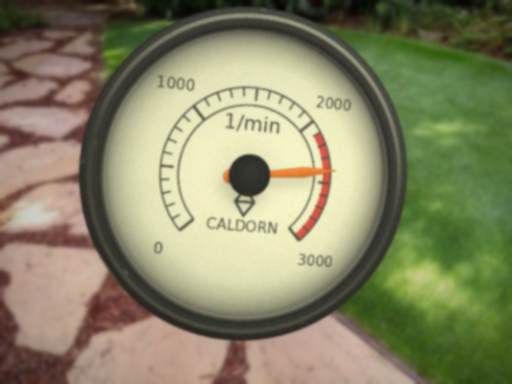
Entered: 2400 rpm
